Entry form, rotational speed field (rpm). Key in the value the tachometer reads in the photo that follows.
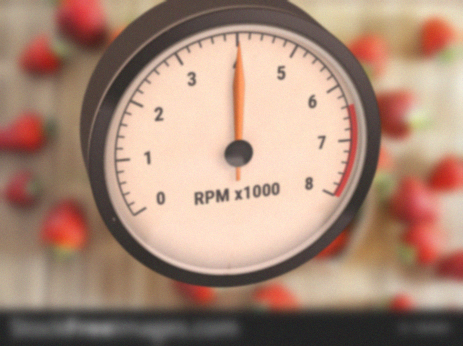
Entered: 4000 rpm
